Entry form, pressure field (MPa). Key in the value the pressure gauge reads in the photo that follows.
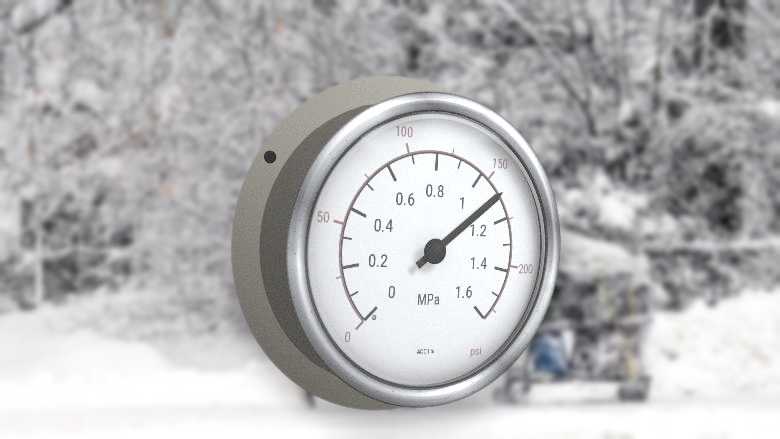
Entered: 1.1 MPa
